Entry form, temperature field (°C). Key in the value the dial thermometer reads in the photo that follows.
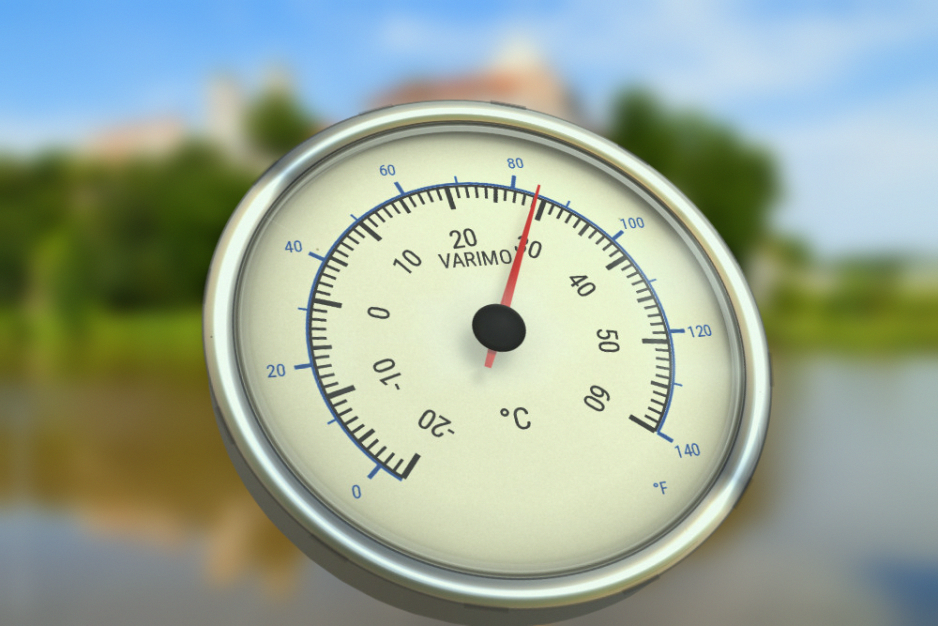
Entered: 29 °C
